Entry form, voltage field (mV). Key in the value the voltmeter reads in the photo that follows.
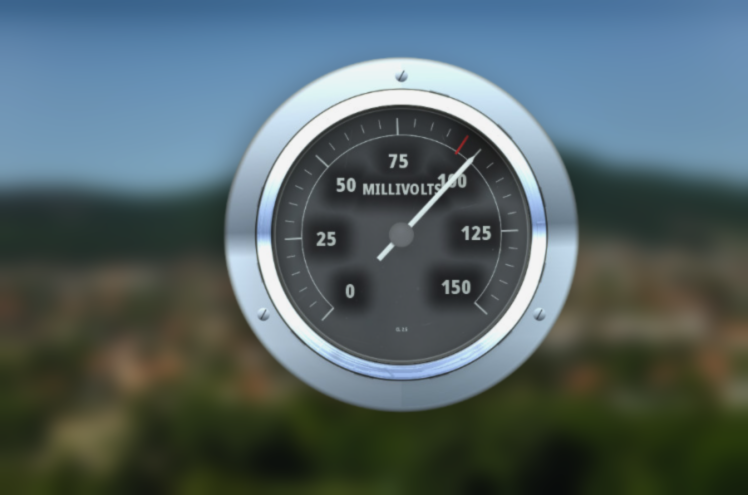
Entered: 100 mV
